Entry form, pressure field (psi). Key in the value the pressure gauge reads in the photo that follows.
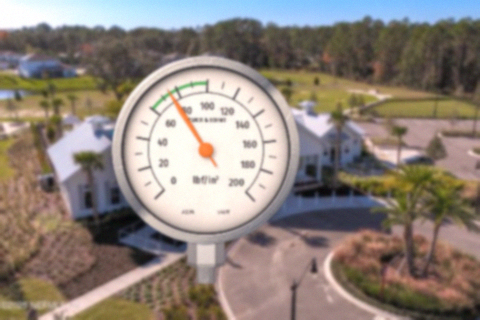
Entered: 75 psi
